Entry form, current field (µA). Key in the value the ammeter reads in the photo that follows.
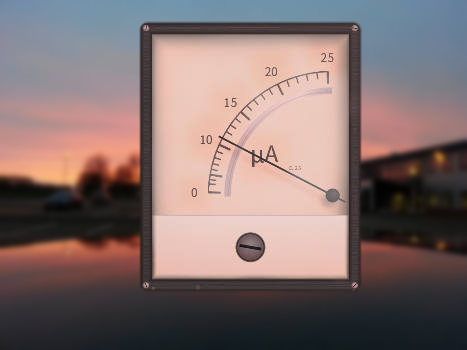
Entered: 11 µA
